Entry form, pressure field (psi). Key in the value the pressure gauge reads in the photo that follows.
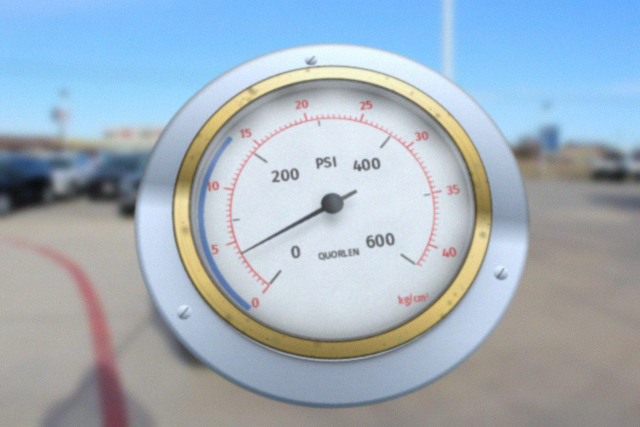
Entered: 50 psi
